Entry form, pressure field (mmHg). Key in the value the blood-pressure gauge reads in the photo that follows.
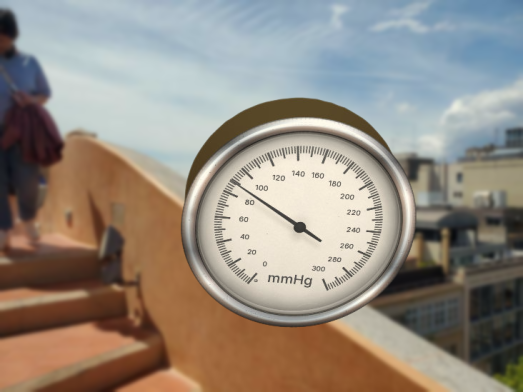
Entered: 90 mmHg
